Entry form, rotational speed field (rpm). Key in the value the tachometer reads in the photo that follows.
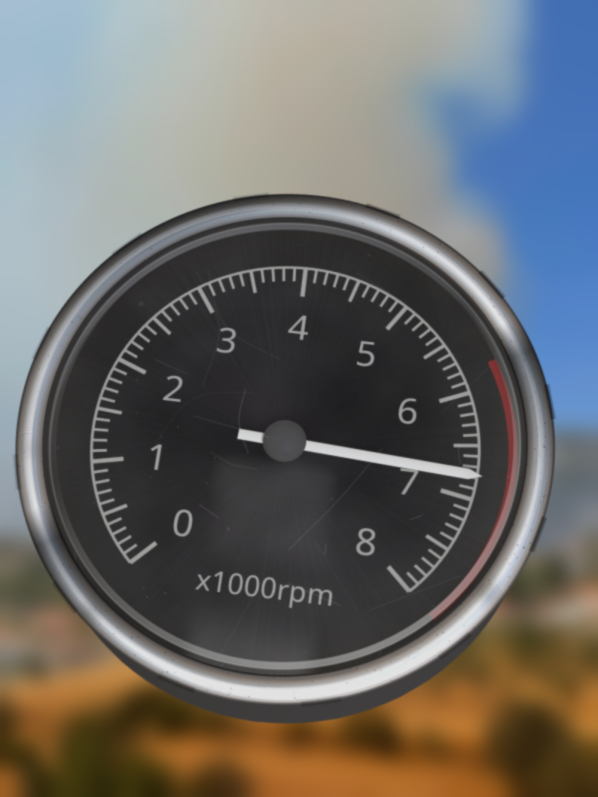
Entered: 6800 rpm
